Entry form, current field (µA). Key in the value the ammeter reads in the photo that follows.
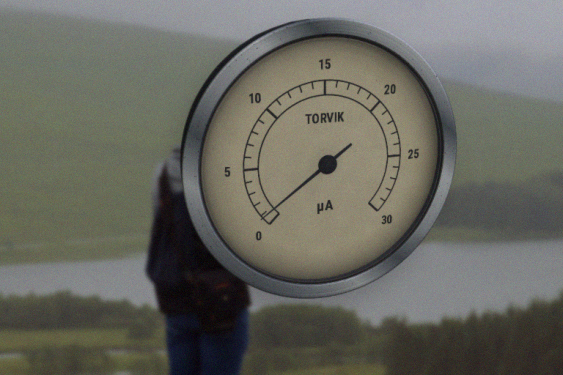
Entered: 1 µA
